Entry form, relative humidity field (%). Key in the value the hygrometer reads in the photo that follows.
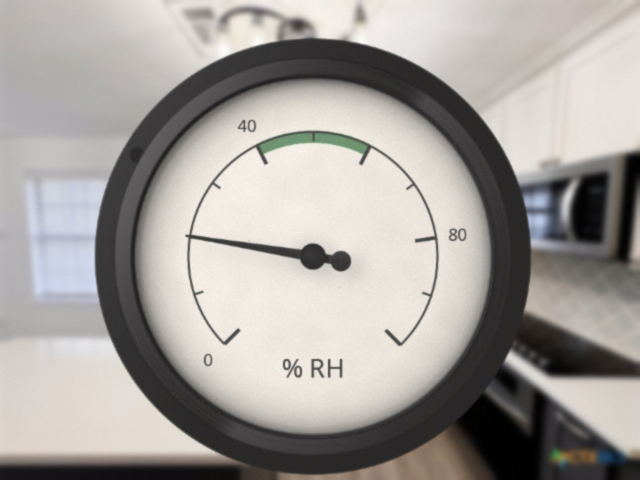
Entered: 20 %
